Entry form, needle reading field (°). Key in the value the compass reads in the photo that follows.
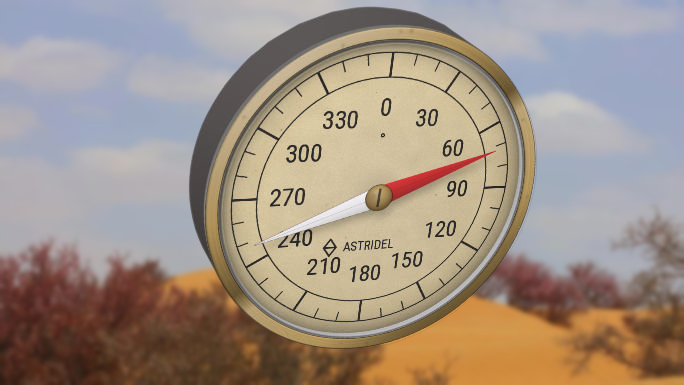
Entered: 70 °
